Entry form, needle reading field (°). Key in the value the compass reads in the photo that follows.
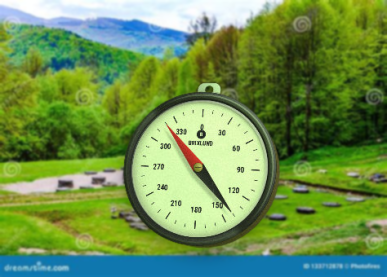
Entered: 320 °
